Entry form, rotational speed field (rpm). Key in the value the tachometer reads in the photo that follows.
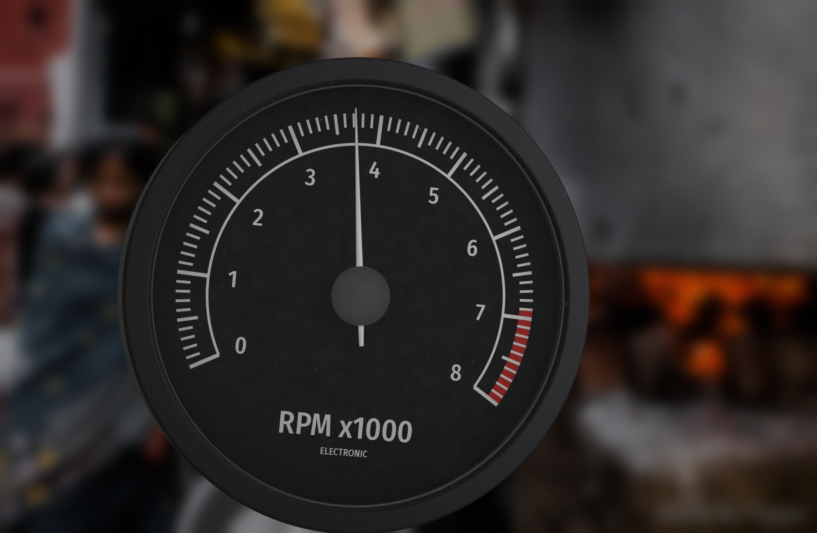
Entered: 3700 rpm
